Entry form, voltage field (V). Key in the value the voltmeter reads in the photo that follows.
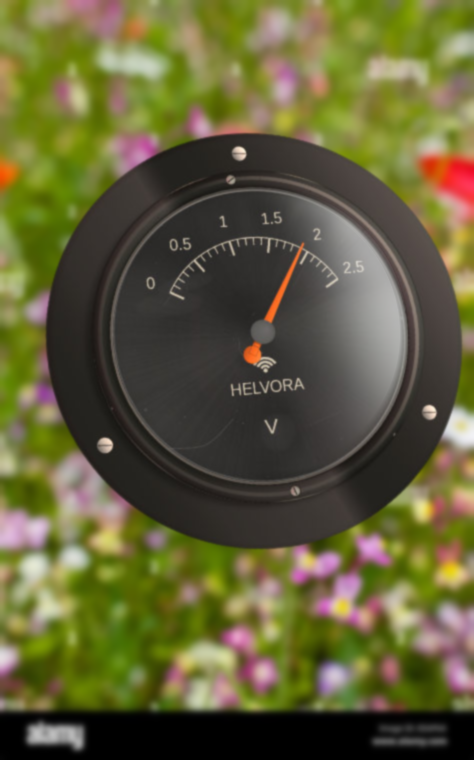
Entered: 1.9 V
